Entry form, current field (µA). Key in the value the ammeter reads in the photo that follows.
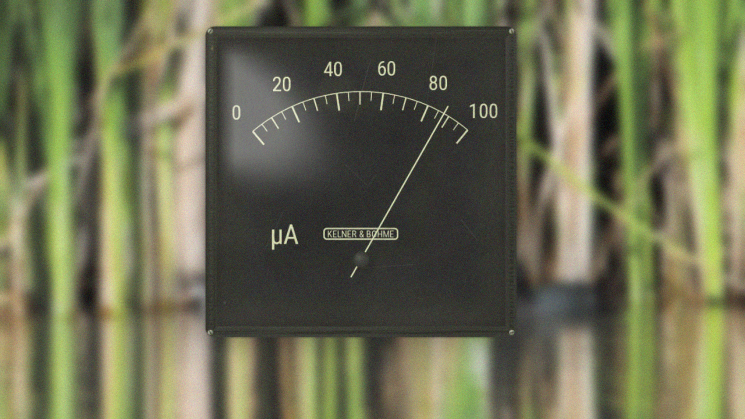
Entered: 87.5 µA
